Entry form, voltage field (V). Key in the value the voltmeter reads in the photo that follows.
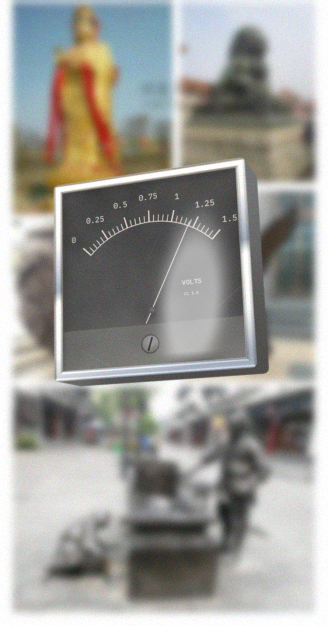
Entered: 1.2 V
